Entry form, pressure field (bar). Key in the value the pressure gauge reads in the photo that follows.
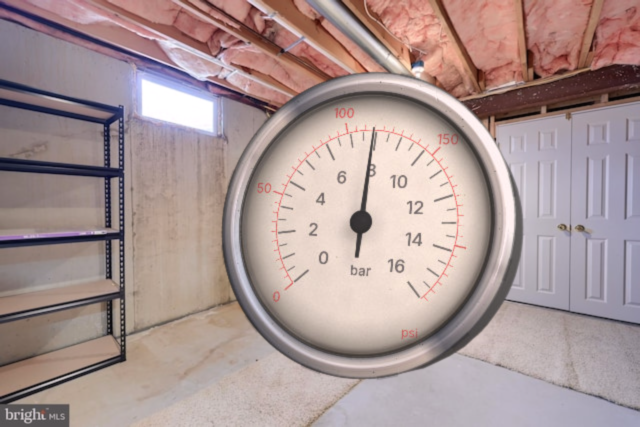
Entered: 8 bar
